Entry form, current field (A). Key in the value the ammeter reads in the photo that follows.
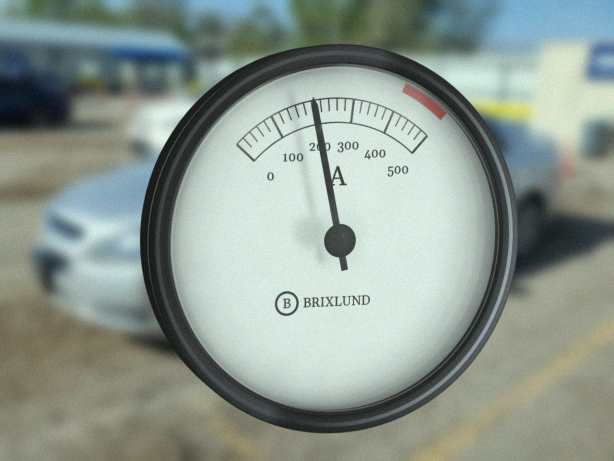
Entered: 200 A
